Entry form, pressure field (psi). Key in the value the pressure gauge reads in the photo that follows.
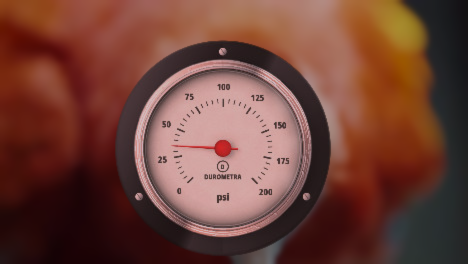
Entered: 35 psi
